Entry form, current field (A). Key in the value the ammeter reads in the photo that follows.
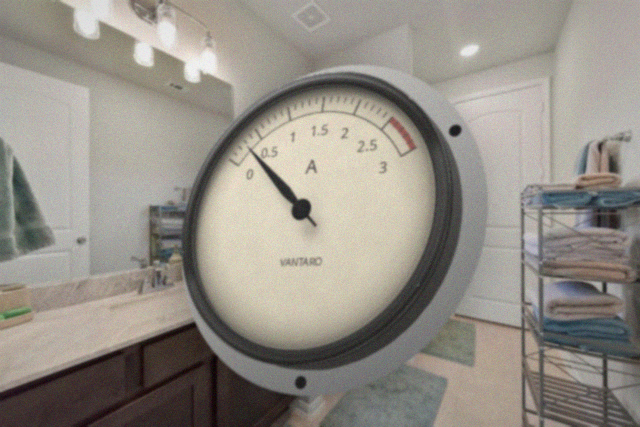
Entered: 0.3 A
